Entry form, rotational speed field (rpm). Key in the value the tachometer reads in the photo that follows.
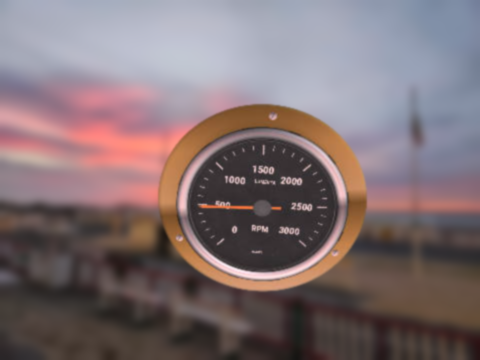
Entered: 500 rpm
